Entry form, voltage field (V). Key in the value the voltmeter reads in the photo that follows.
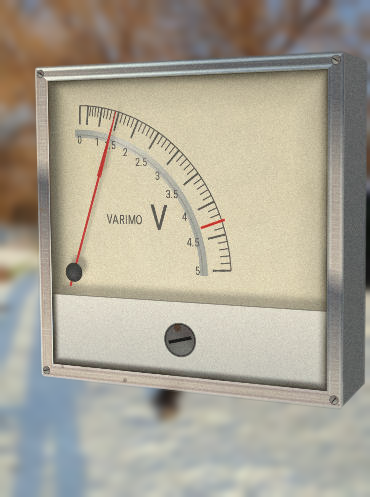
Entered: 1.5 V
